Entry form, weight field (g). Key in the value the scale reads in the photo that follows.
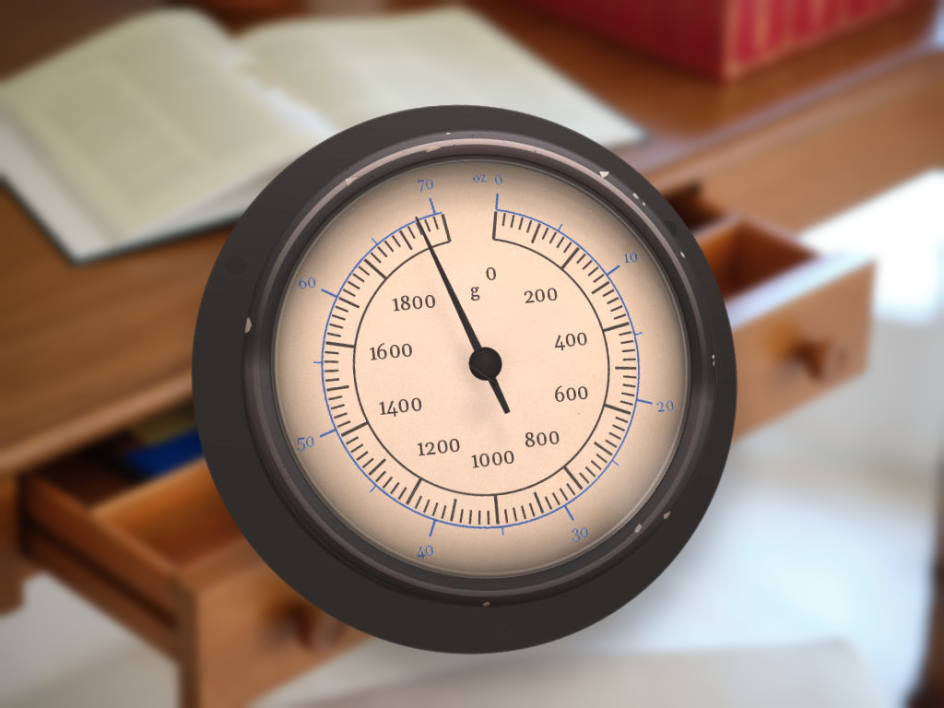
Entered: 1940 g
